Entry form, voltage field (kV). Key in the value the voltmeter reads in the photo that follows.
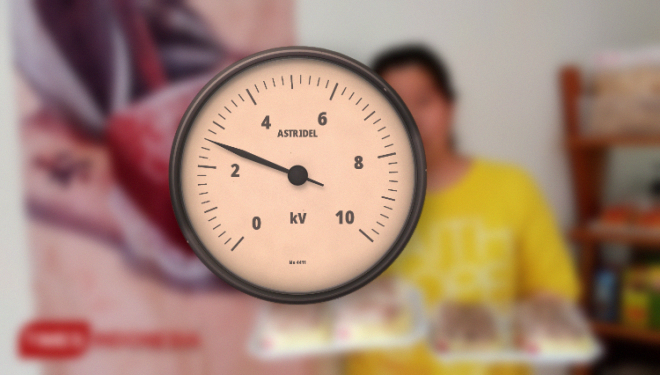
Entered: 2.6 kV
